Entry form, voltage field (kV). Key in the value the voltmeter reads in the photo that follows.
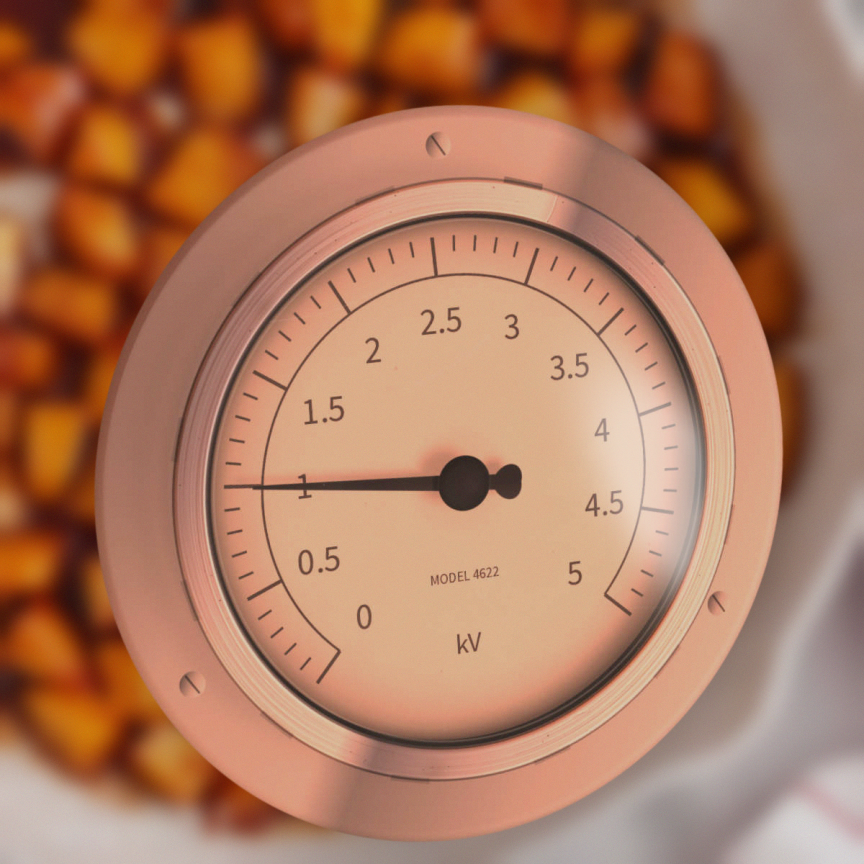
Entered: 1 kV
